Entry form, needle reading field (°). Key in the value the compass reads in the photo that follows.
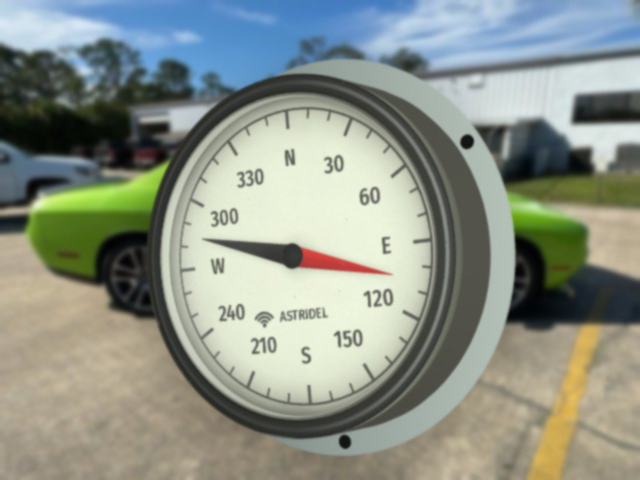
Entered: 105 °
